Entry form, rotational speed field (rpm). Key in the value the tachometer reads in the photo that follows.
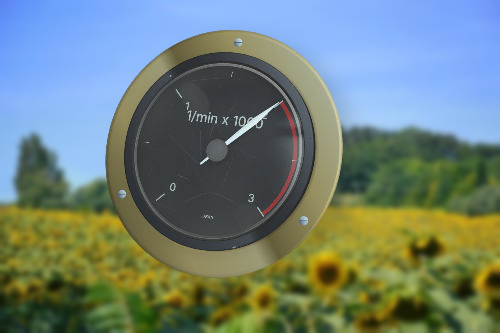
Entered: 2000 rpm
